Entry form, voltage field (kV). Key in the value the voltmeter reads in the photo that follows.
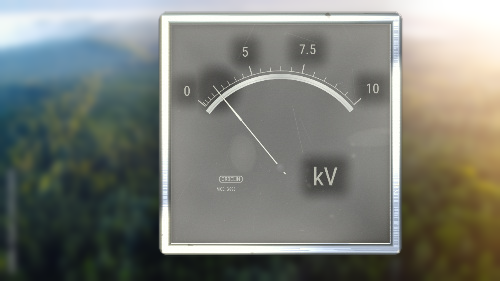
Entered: 2.5 kV
